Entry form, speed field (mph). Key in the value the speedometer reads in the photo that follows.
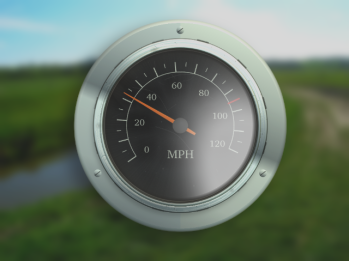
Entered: 32.5 mph
